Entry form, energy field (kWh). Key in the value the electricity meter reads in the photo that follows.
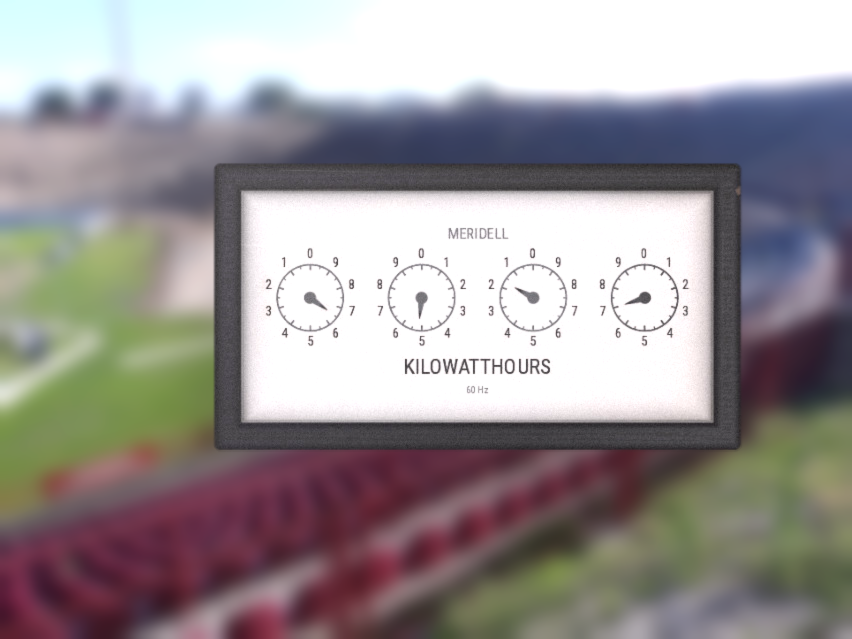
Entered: 6517 kWh
